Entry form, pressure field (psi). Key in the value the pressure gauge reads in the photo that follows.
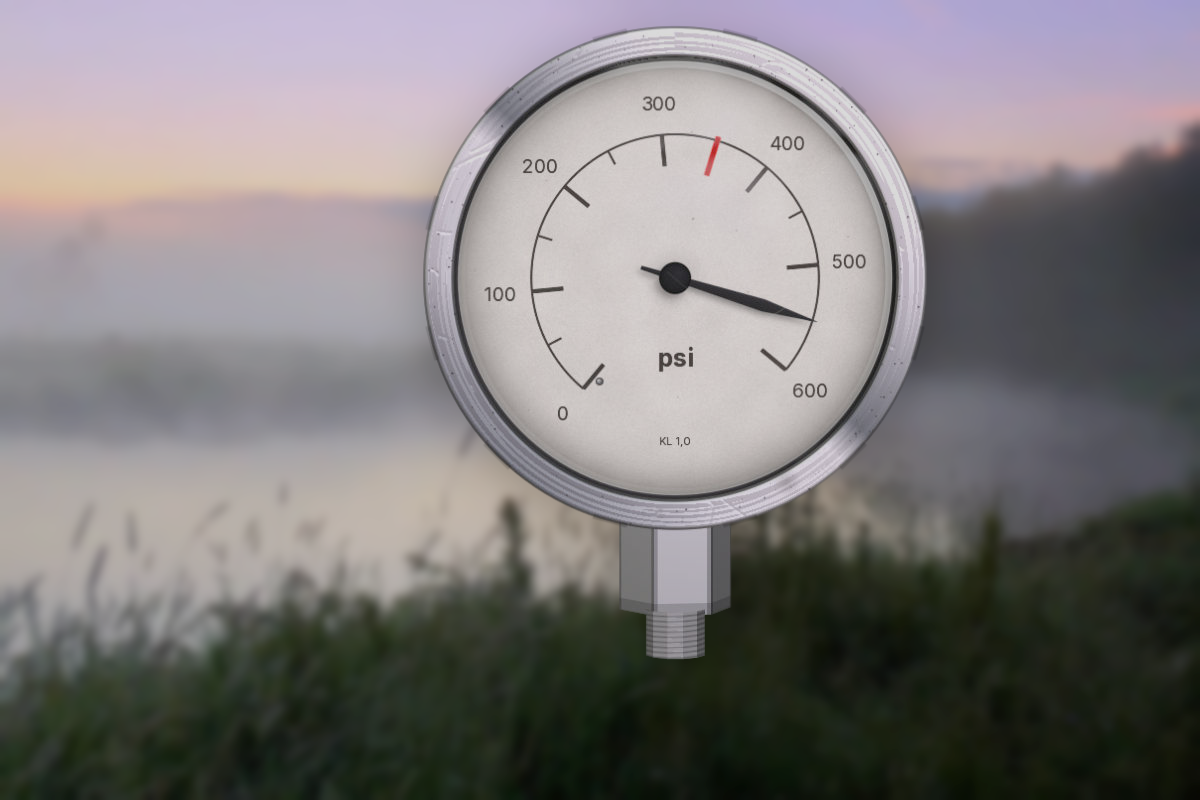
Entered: 550 psi
